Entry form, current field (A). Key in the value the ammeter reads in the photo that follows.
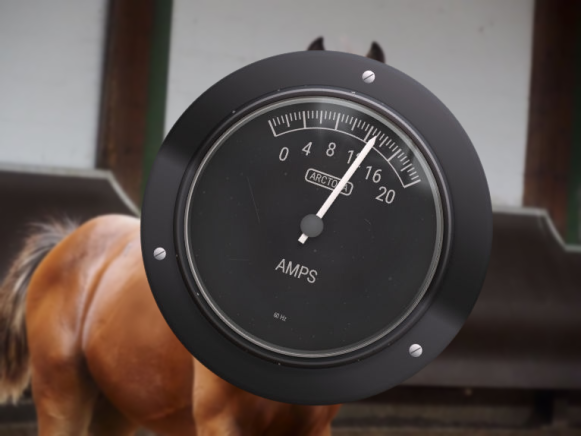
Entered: 13 A
